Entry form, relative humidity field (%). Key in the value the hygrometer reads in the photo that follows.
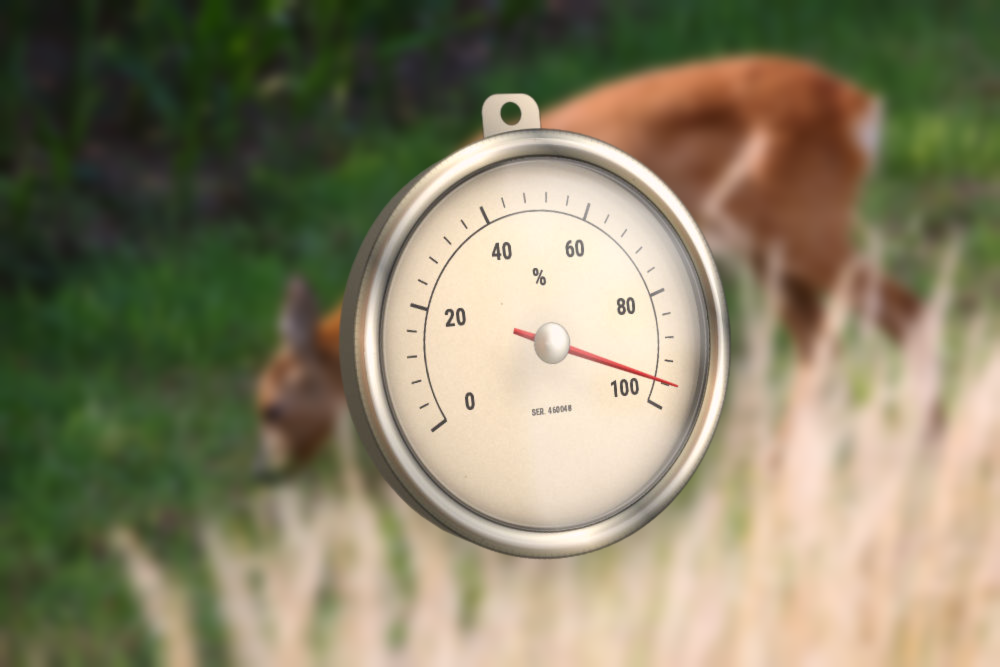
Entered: 96 %
